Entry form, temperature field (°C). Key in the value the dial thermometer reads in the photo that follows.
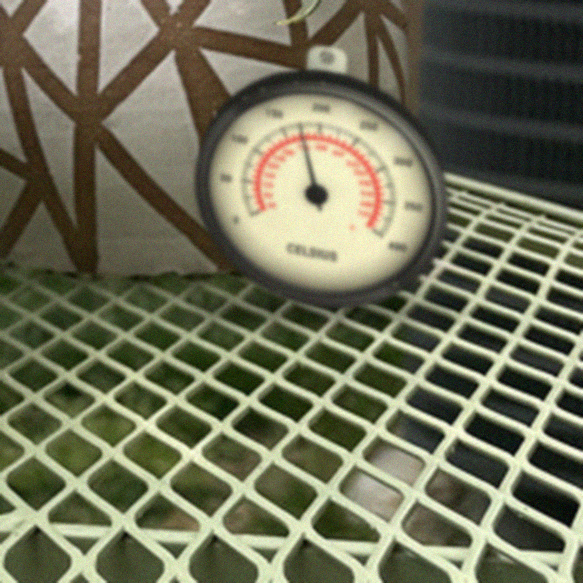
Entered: 175 °C
